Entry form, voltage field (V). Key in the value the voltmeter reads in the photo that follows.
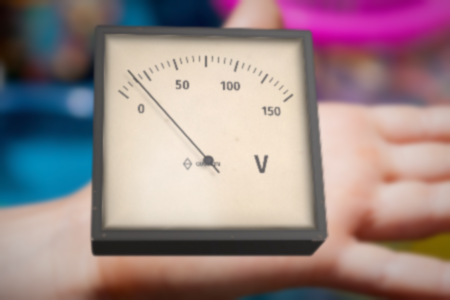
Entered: 15 V
